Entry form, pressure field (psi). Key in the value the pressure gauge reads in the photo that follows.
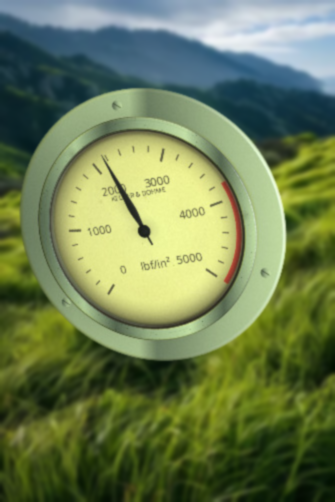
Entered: 2200 psi
